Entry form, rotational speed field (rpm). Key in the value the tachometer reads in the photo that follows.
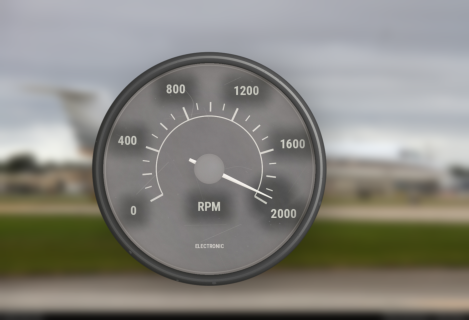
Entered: 1950 rpm
